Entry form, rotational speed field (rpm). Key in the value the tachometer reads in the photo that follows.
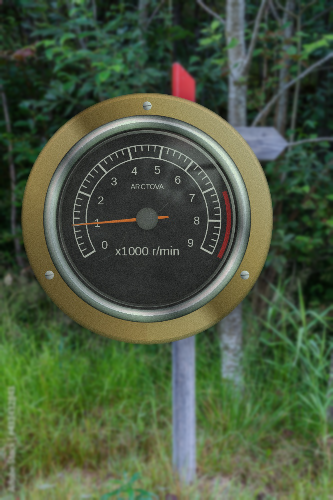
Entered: 1000 rpm
